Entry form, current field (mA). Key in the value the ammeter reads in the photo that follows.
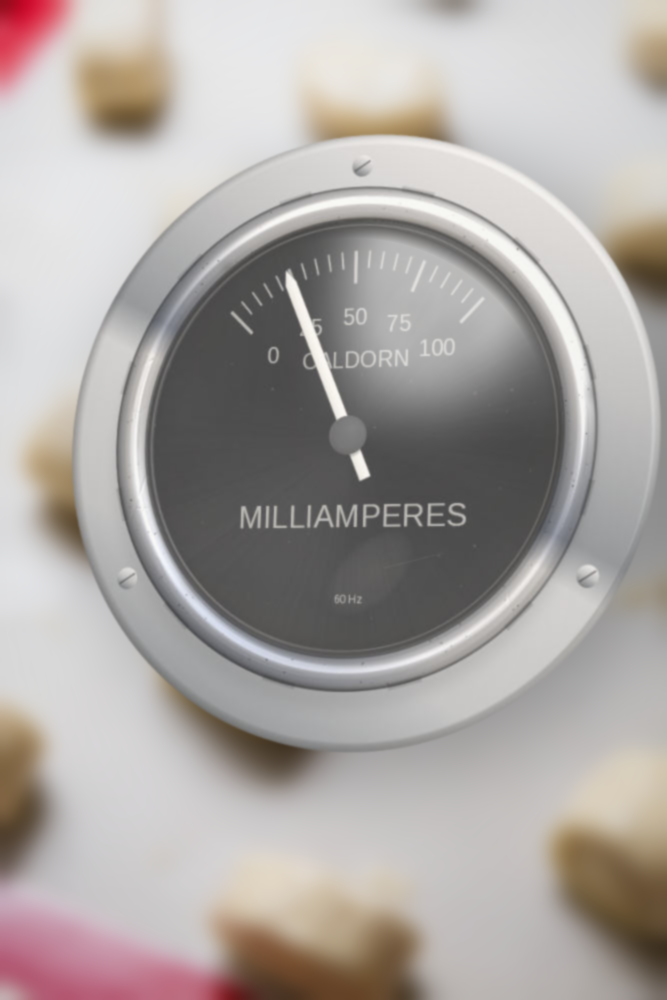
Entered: 25 mA
